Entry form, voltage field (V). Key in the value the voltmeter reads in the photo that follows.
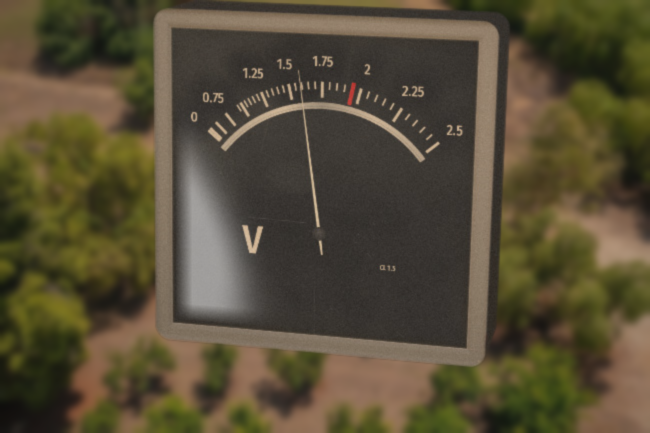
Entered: 1.6 V
